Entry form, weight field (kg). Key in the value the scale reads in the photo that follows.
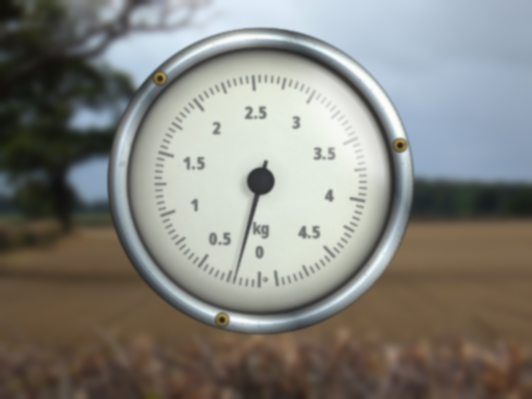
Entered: 0.2 kg
